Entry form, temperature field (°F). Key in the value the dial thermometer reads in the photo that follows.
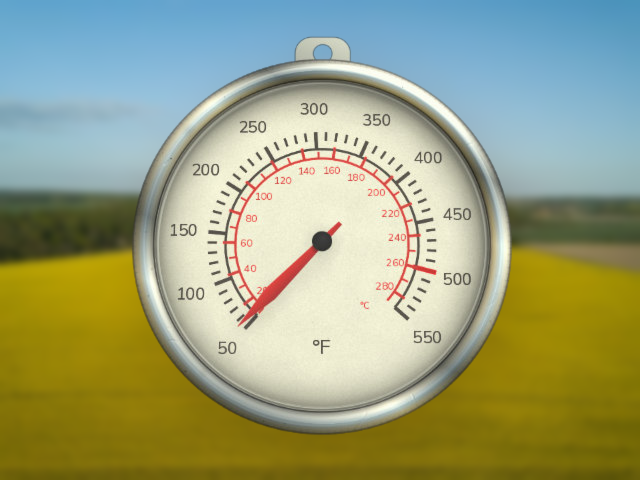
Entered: 55 °F
